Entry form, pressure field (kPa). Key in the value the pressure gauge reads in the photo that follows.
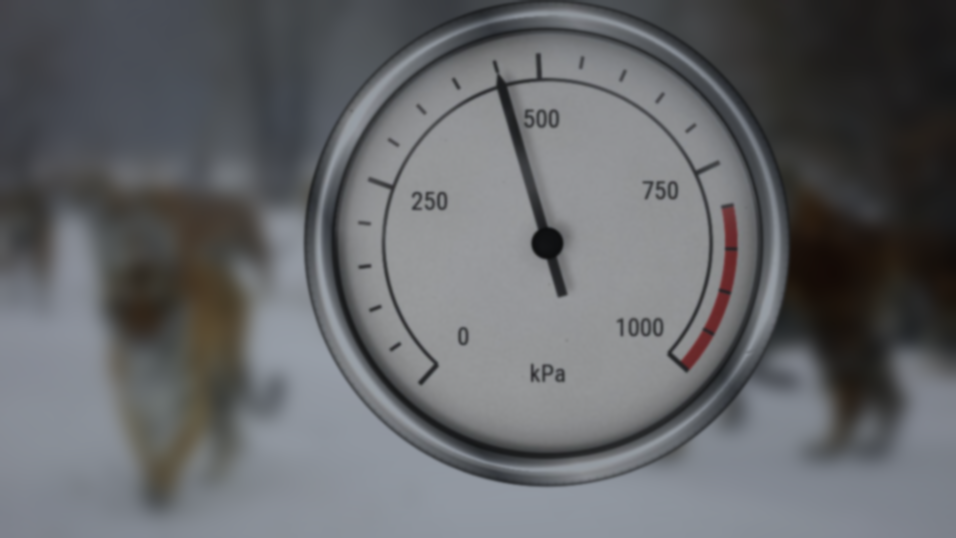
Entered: 450 kPa
